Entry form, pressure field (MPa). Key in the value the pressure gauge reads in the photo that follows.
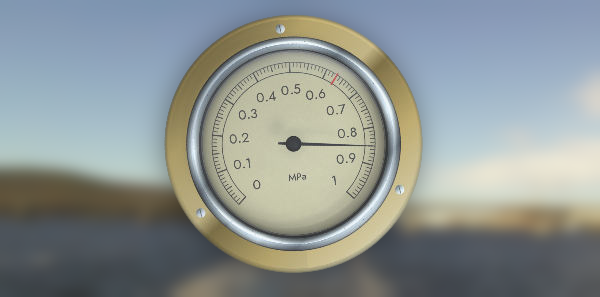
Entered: 0.85 MPa
